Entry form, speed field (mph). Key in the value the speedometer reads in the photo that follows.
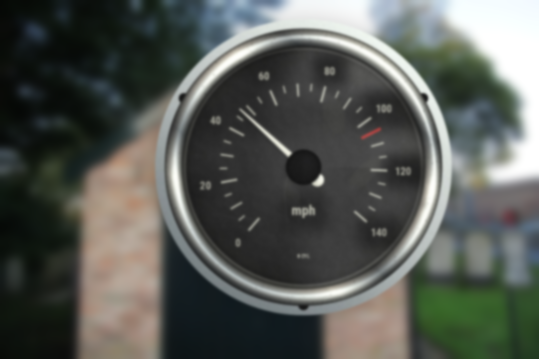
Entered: 47.5 mph
